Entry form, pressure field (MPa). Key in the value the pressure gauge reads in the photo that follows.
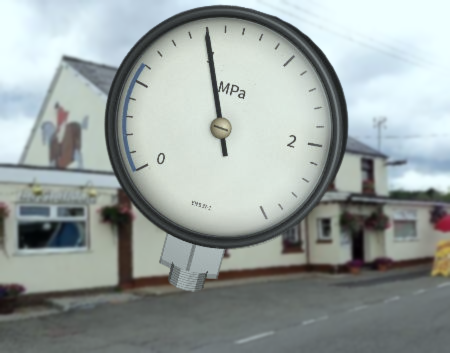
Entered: 1 MPa
